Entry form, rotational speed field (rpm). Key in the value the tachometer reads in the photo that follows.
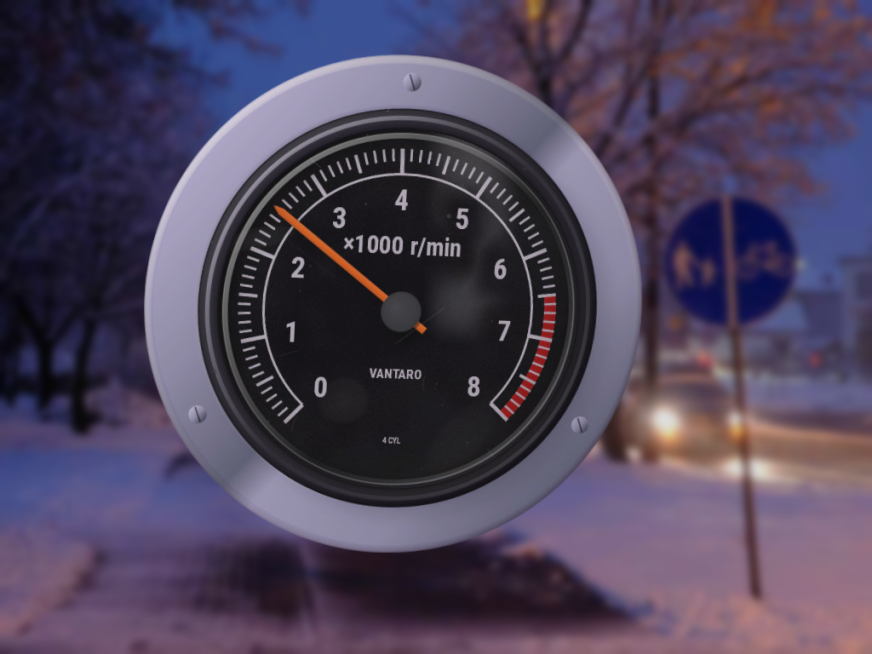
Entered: 2500 rpm
